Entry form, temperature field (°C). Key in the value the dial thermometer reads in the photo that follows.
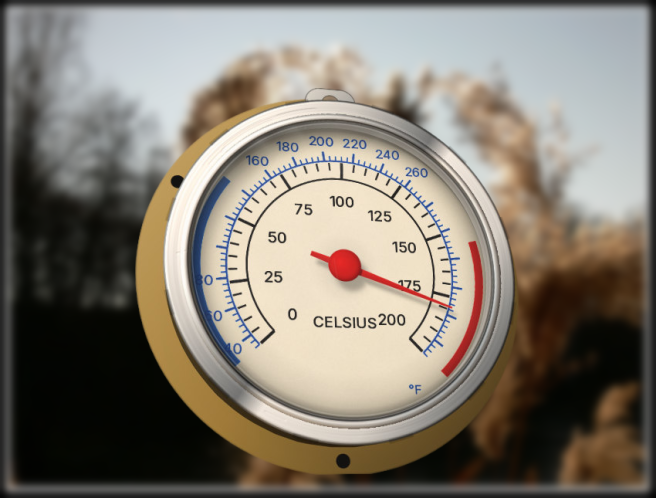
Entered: 180 °C
